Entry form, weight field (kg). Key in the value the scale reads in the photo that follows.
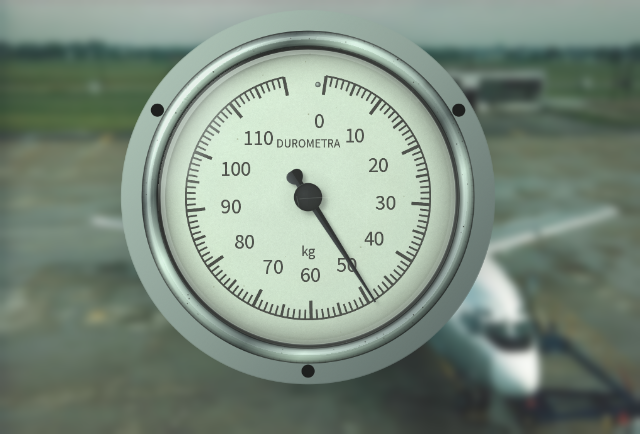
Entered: 49 kg
